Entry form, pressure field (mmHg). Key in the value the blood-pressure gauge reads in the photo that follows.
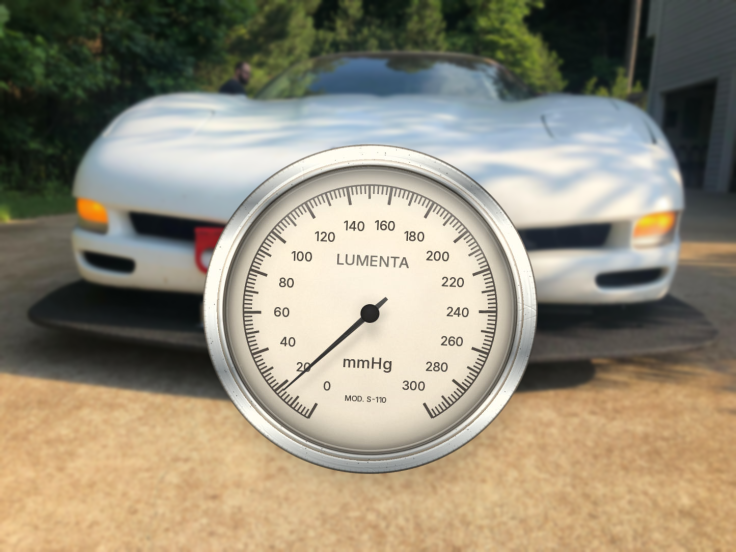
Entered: 18 mmHg
